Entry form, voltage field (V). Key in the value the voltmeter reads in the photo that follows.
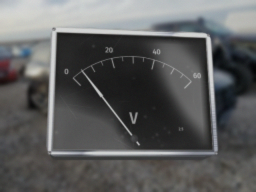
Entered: 5 V
